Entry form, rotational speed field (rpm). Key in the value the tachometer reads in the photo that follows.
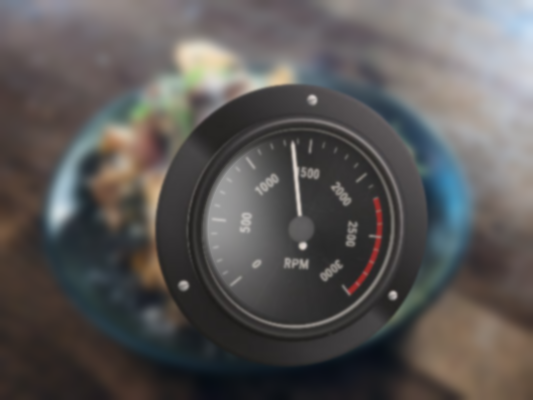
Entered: 1350 rpm
